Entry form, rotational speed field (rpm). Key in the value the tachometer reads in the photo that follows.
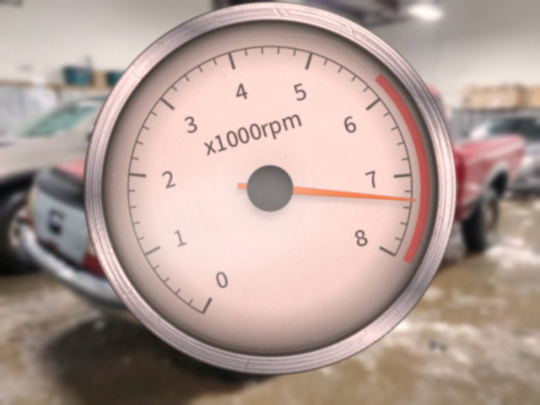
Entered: 7300 rpm
